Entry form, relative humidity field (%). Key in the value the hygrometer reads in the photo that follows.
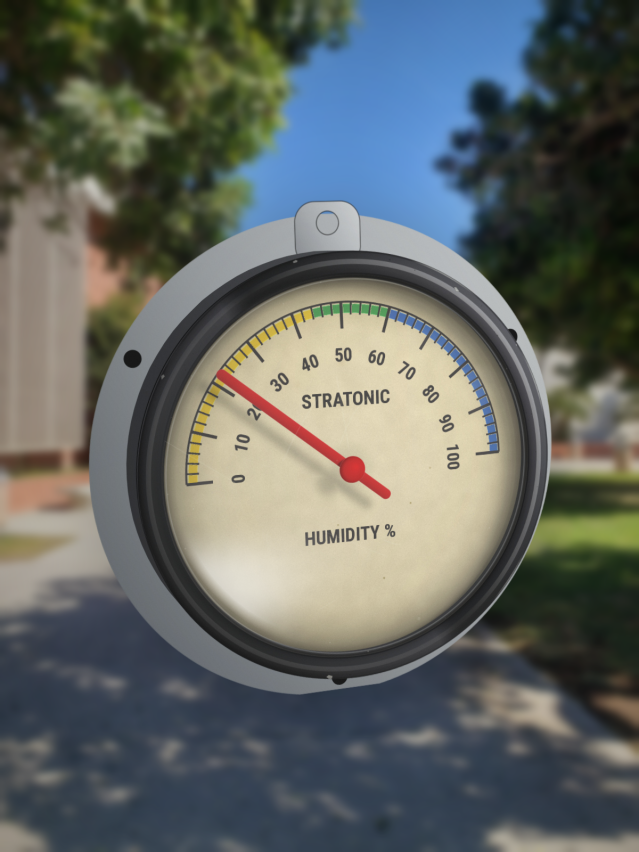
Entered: 22 %
